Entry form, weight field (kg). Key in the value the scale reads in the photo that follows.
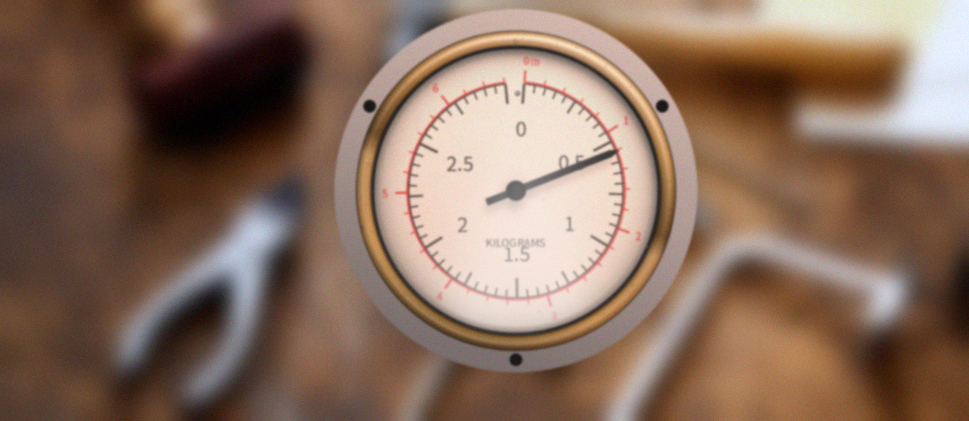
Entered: 0.55 kg
